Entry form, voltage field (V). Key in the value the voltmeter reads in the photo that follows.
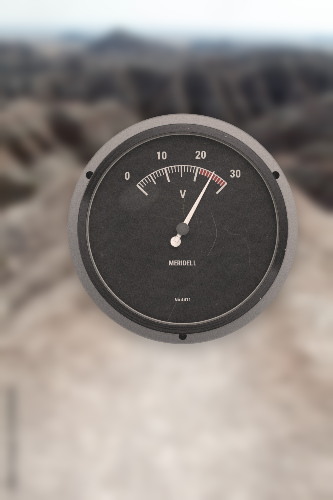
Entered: 25 V
